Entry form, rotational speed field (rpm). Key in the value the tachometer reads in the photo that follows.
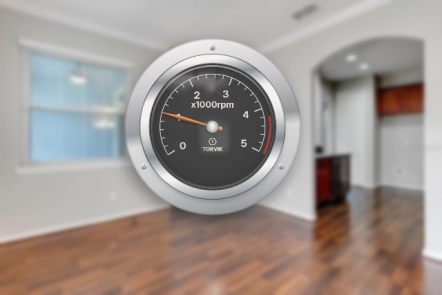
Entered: 1000 rpm
